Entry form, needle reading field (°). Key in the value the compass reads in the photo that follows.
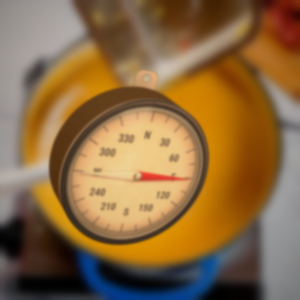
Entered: 90 °
